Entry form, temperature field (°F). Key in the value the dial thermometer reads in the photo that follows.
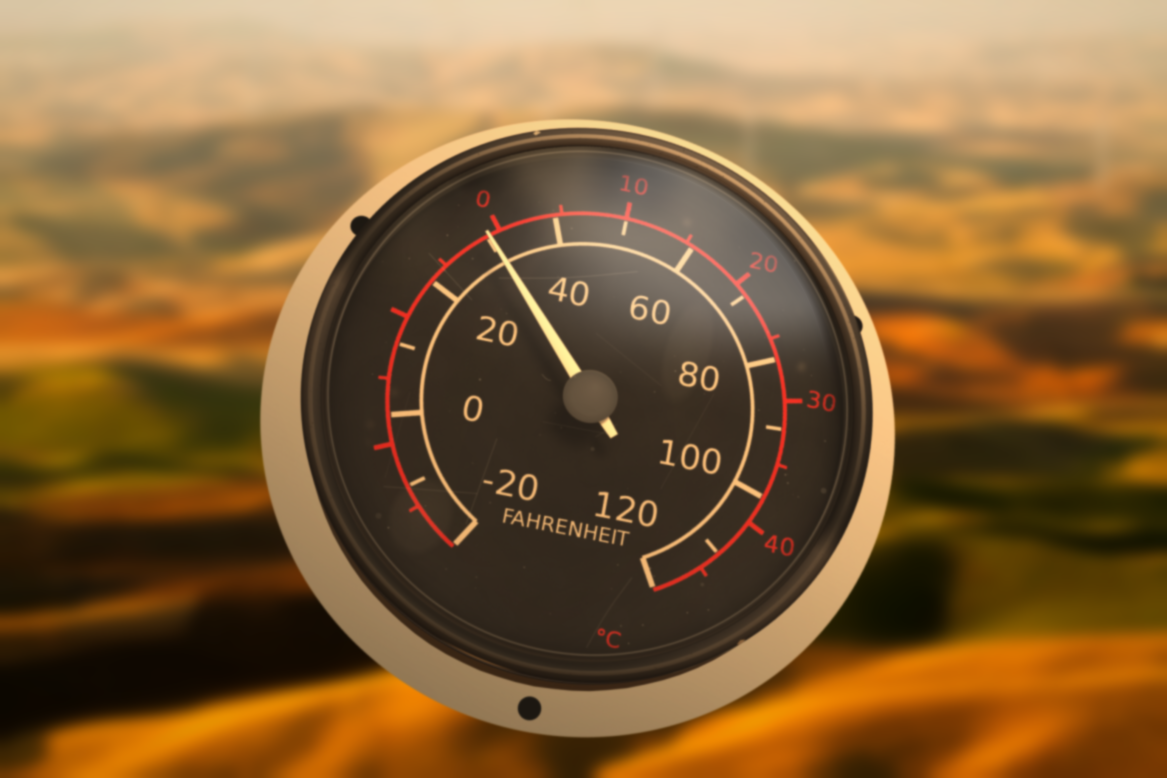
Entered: 30 °F
